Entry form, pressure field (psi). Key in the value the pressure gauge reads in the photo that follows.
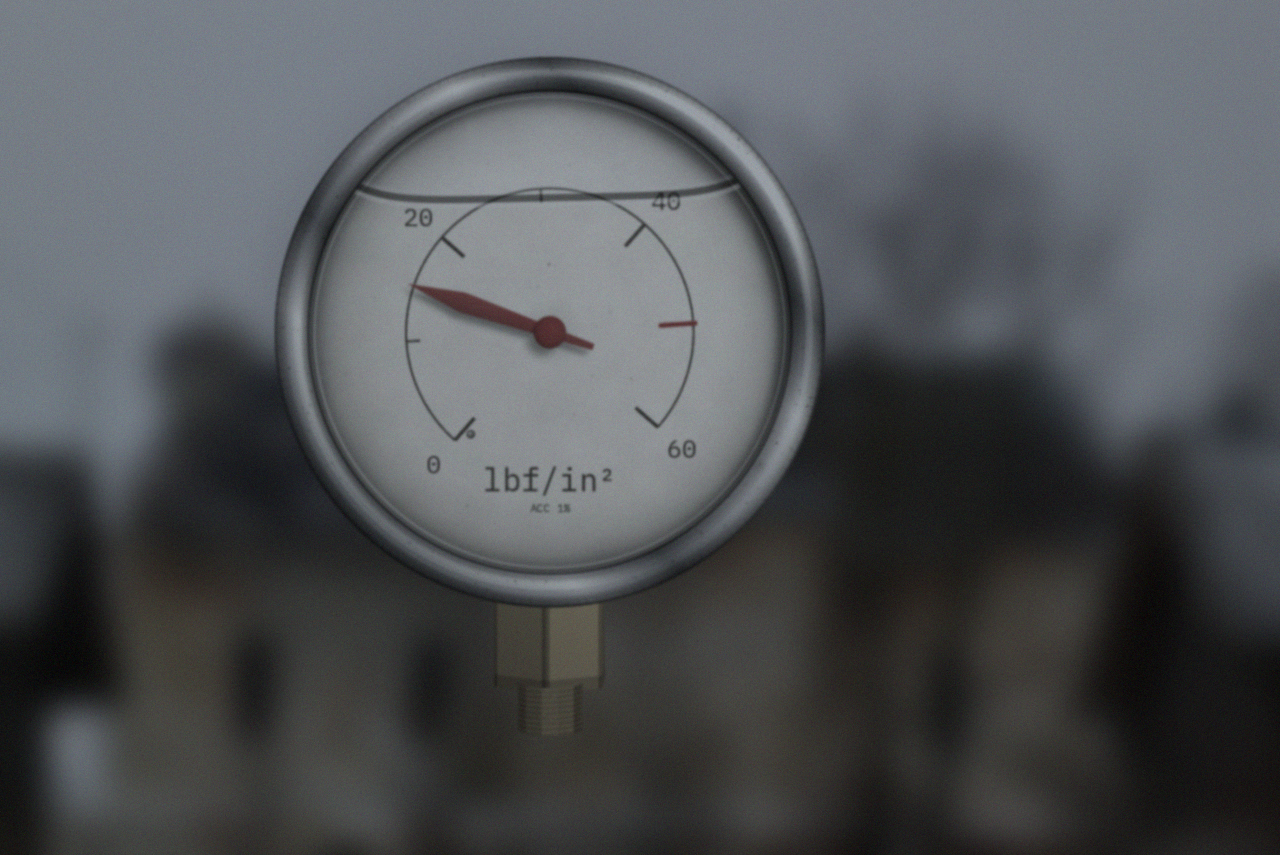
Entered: 15 psi
